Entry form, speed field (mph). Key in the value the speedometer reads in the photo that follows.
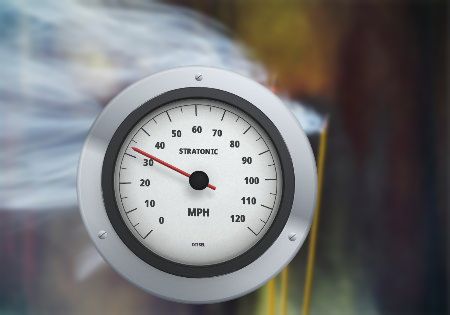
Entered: 32.5 mph
